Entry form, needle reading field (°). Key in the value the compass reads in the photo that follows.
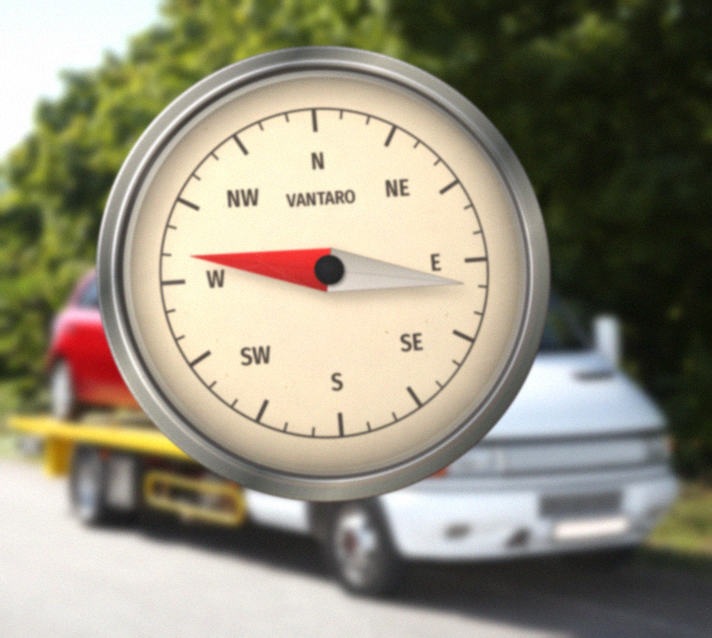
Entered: 280 °
